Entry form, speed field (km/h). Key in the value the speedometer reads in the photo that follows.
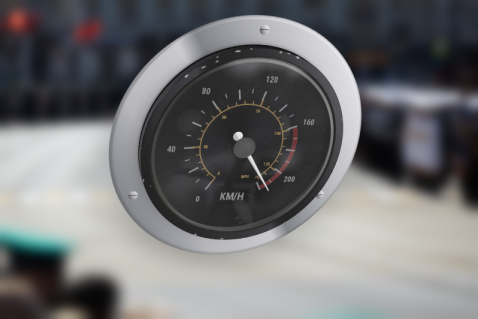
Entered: 215 km/h
